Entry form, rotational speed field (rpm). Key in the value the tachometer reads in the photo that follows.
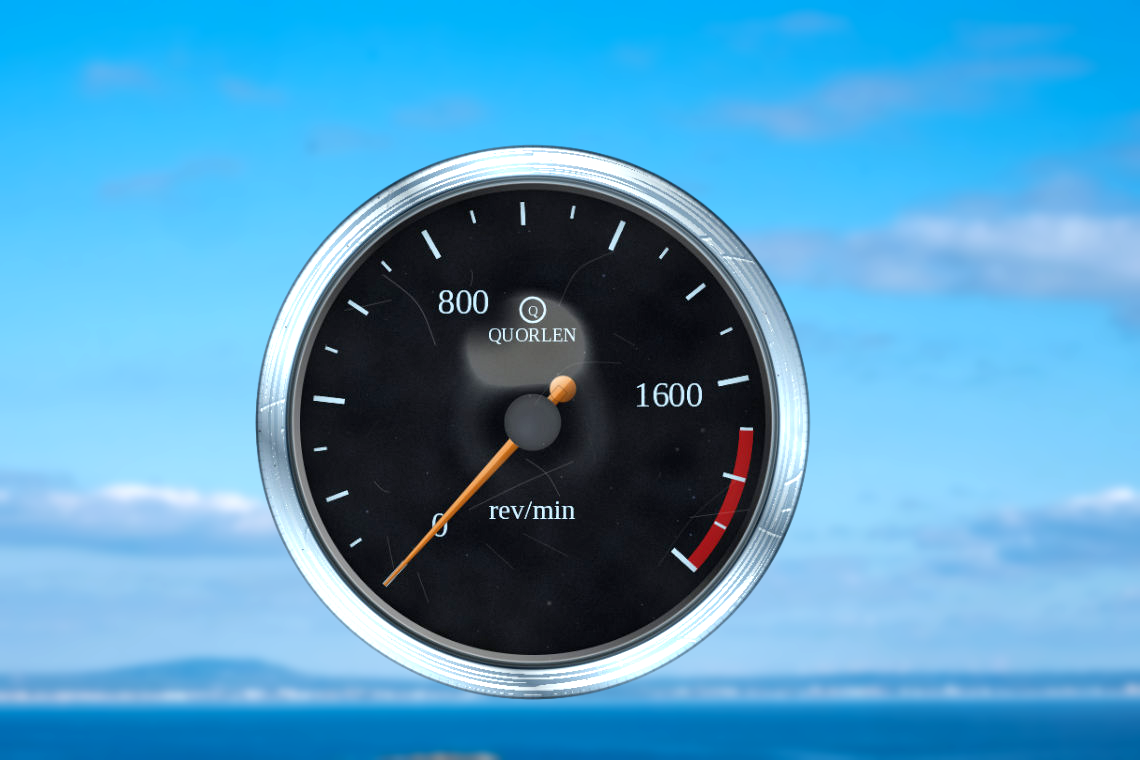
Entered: 0 rpm
